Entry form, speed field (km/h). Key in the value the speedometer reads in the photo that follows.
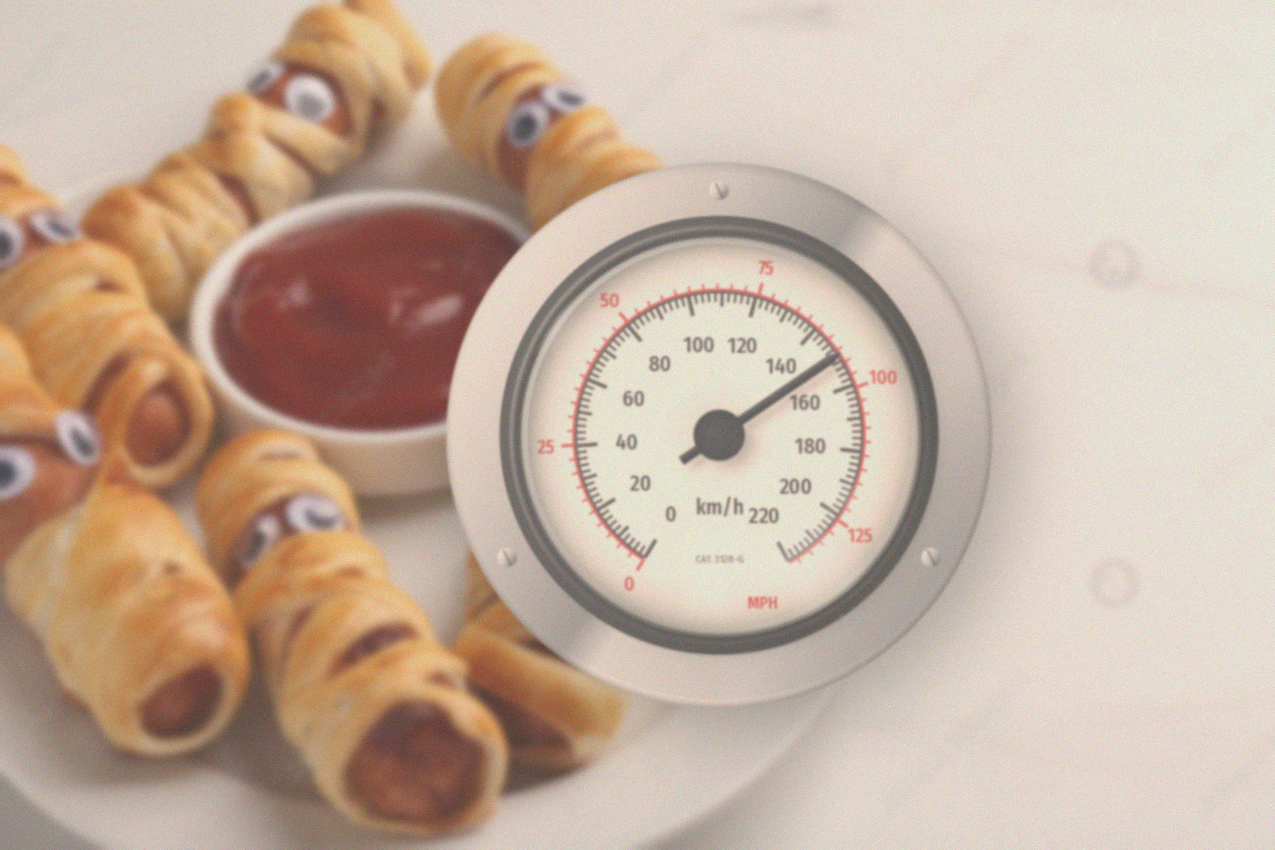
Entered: 150 km/h
